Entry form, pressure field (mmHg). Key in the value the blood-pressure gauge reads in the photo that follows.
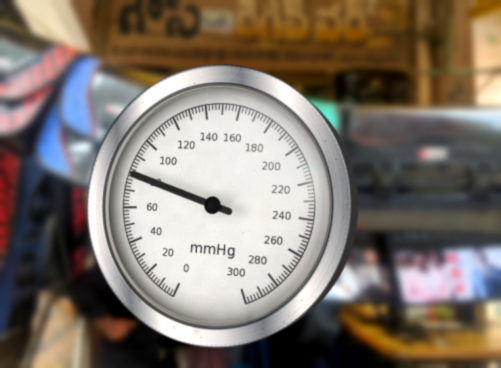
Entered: 80 mmHg
